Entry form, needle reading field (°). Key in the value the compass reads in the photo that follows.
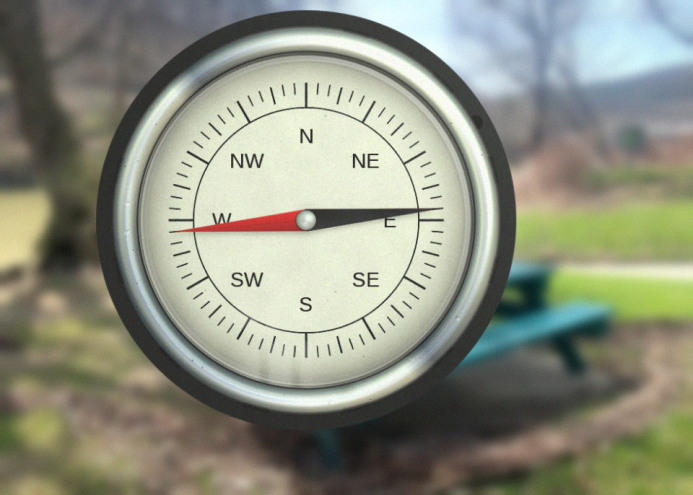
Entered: 265 °
